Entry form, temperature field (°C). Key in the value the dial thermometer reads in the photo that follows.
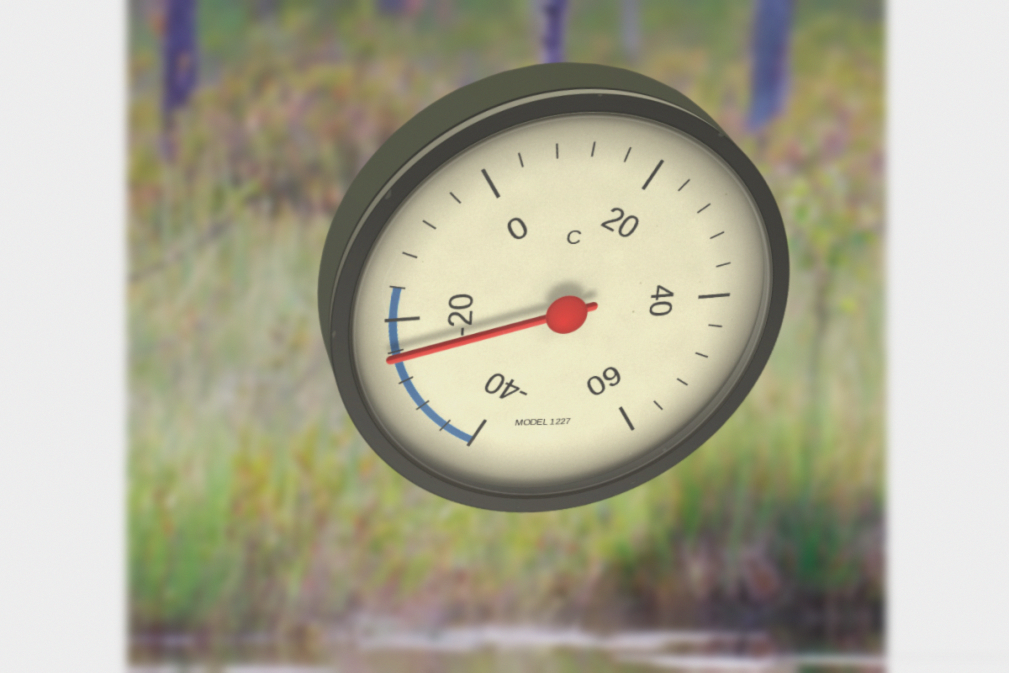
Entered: -24 °C
